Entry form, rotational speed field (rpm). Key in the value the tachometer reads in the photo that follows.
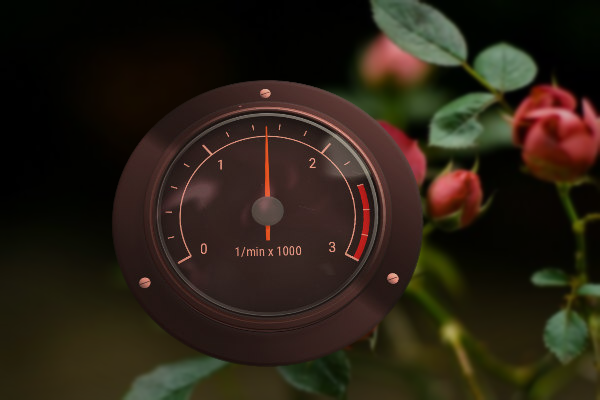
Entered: 1500 rpm
